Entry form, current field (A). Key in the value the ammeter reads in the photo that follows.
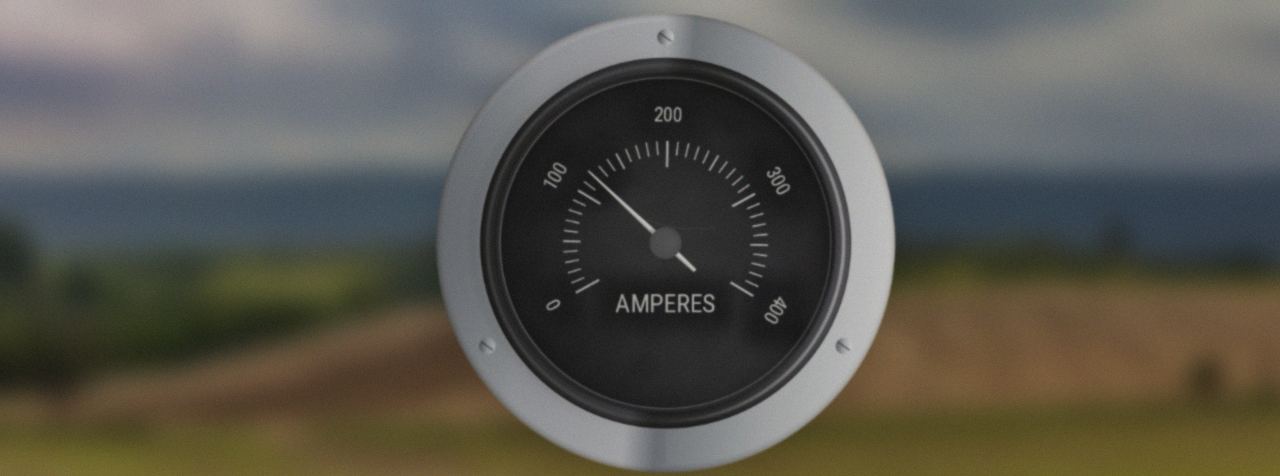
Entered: 120 A
